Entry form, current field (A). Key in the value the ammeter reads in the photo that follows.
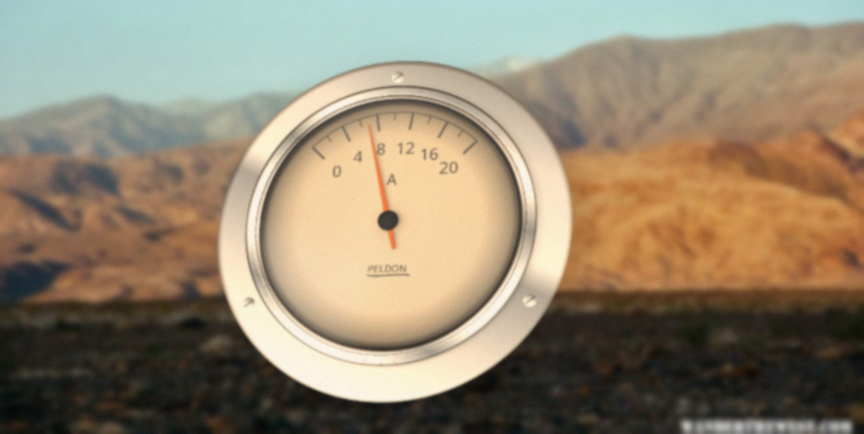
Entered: 7 A
